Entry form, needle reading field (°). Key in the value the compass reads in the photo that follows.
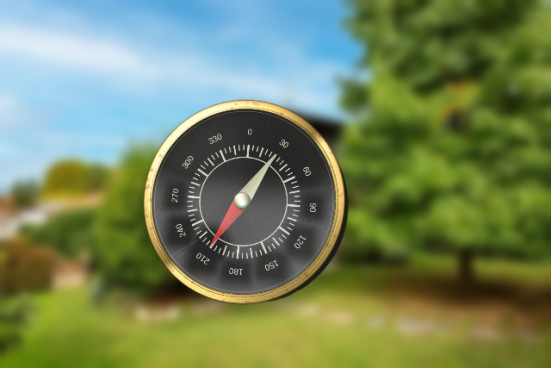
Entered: 210 °
